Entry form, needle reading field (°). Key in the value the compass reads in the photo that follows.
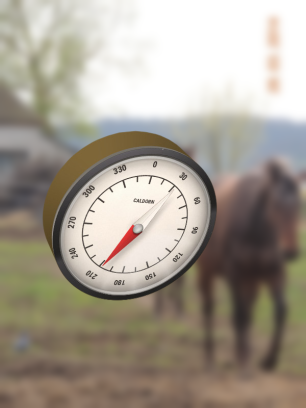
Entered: 210 °
